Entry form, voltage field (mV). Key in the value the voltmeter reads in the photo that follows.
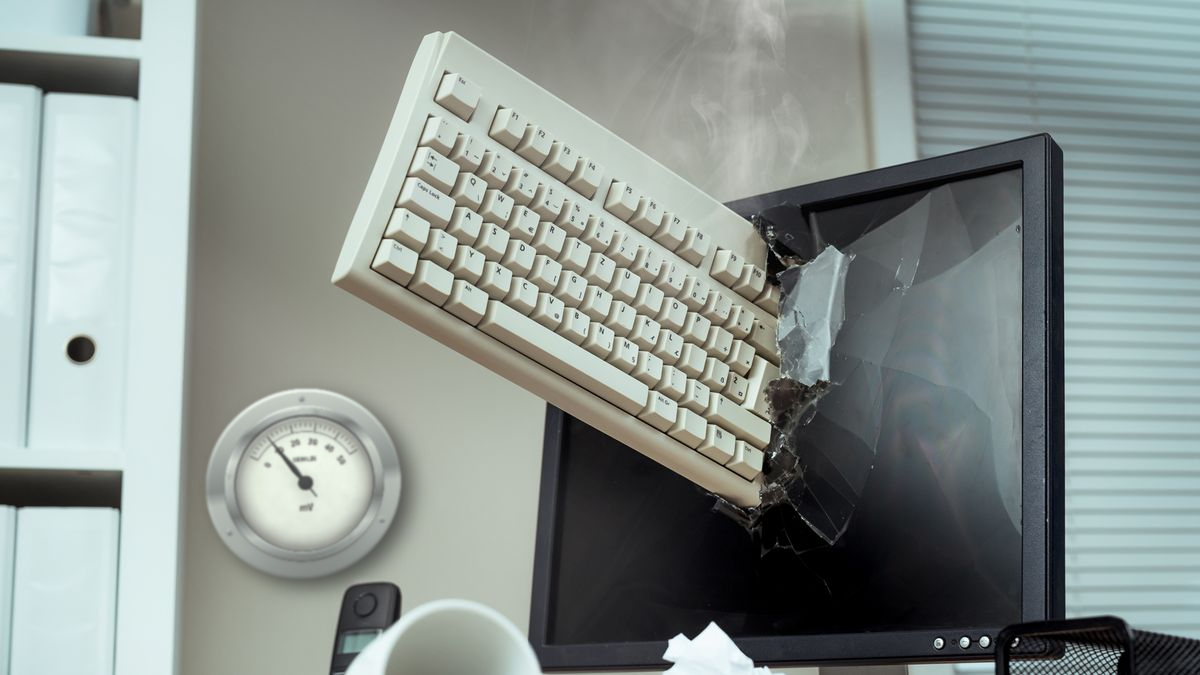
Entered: 10 mV
